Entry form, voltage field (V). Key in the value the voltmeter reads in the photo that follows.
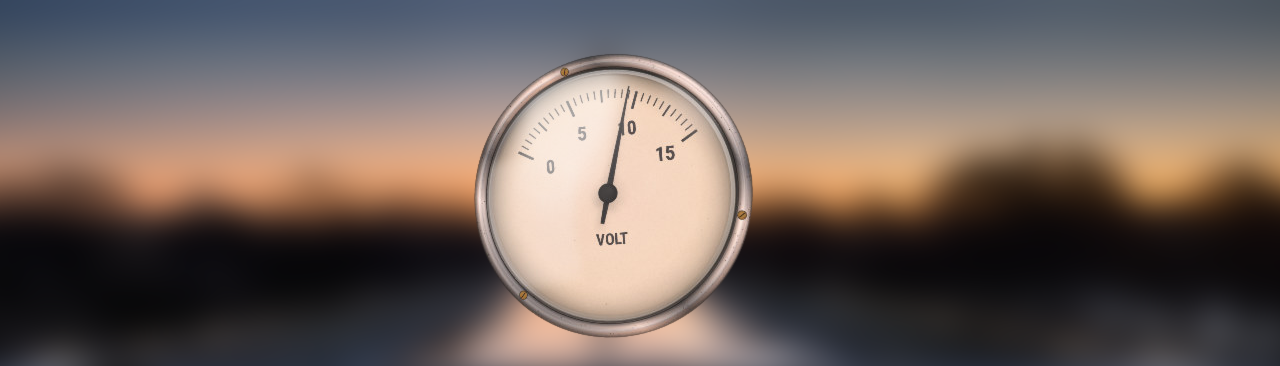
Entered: 9.5 V
